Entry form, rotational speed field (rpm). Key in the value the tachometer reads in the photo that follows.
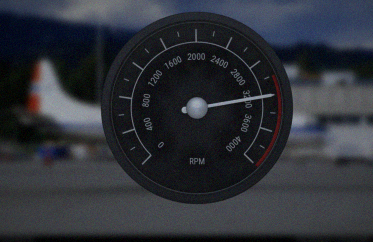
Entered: 3200 rpm
